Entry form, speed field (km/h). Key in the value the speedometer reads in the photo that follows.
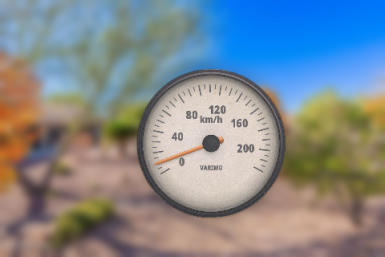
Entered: 10 km/h
